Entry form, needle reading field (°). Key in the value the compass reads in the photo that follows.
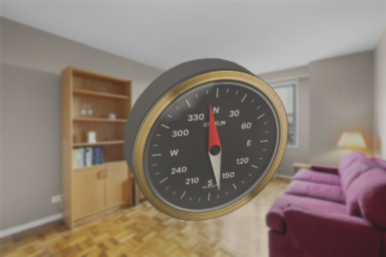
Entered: 350 °
